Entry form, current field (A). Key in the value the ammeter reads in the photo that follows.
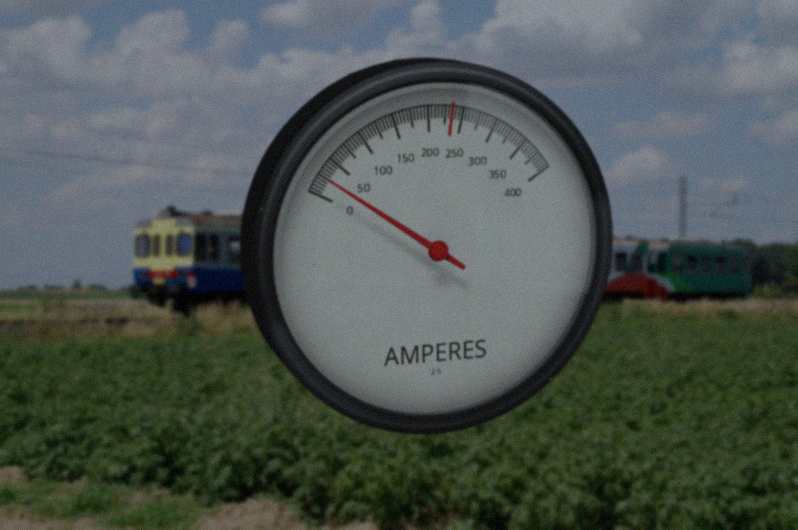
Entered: 25 A
